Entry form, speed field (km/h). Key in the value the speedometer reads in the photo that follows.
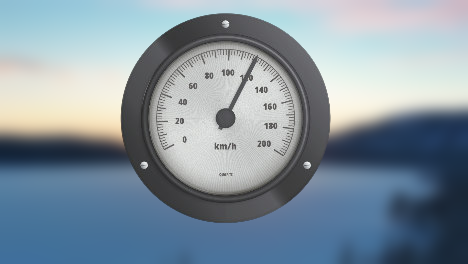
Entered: 120 km/h
